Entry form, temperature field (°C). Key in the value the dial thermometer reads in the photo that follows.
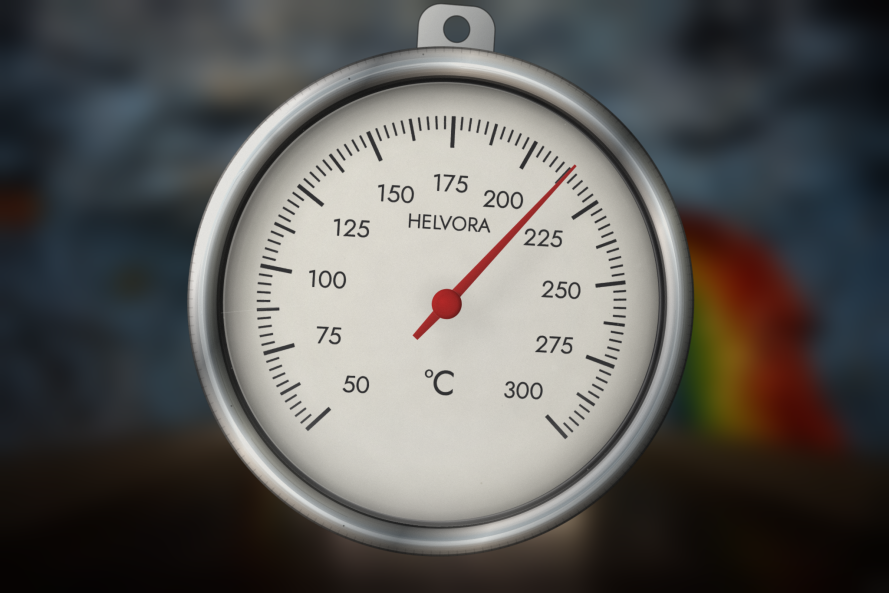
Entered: 212.5 °C
